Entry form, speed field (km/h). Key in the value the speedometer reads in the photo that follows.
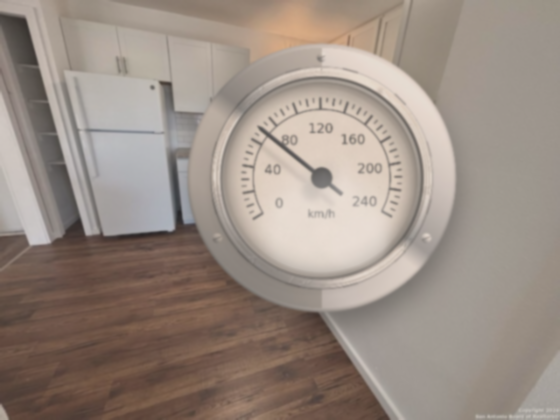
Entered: 70 km/h
